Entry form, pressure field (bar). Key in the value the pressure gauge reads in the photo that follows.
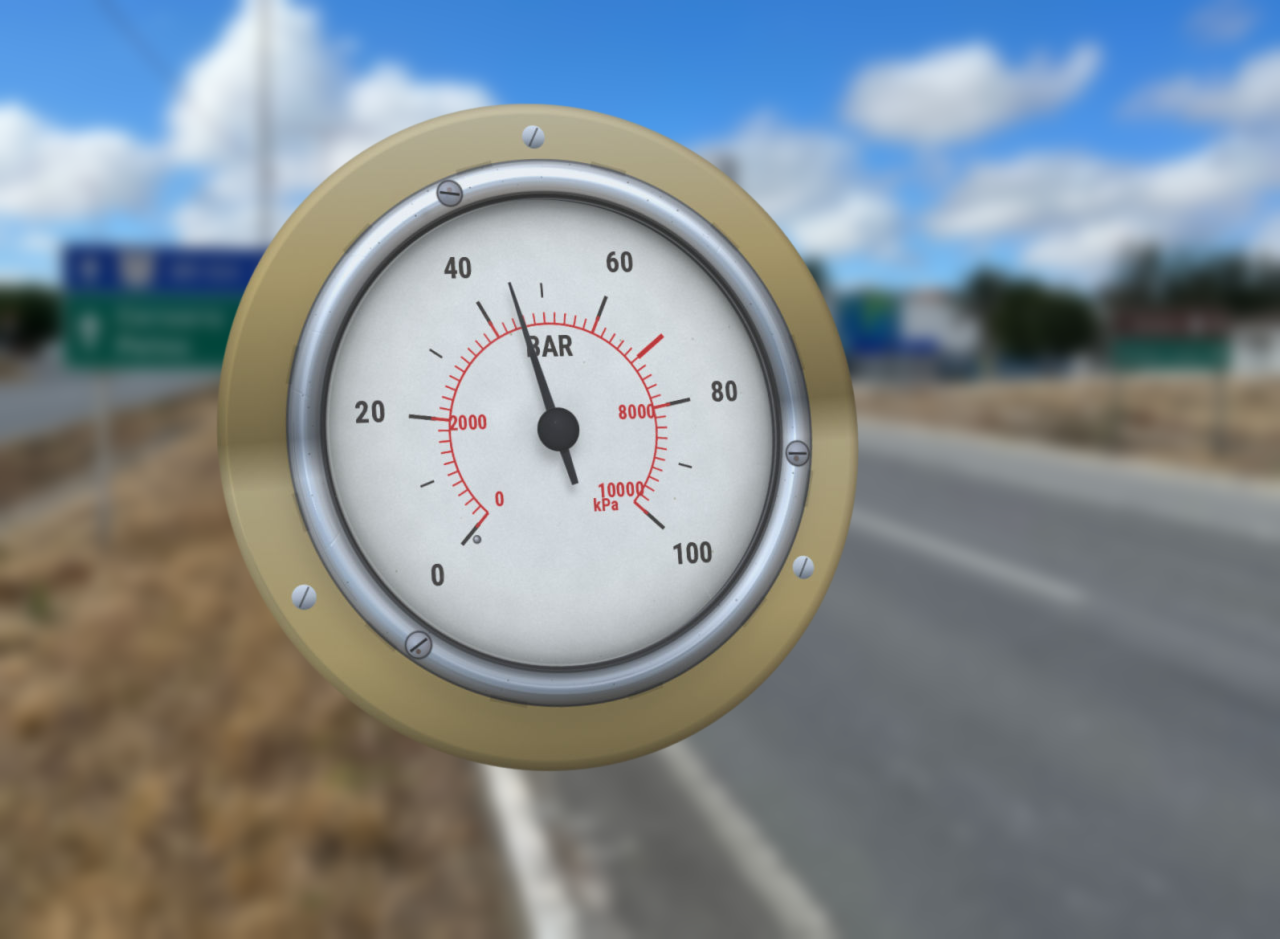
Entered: 45 bar
